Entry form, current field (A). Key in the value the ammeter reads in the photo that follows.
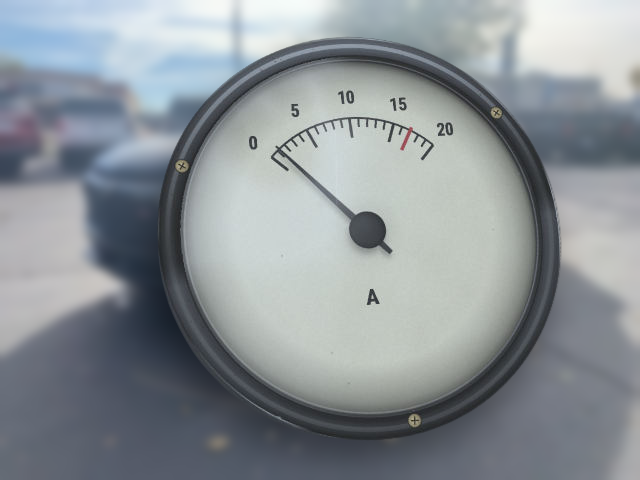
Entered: 1 A
